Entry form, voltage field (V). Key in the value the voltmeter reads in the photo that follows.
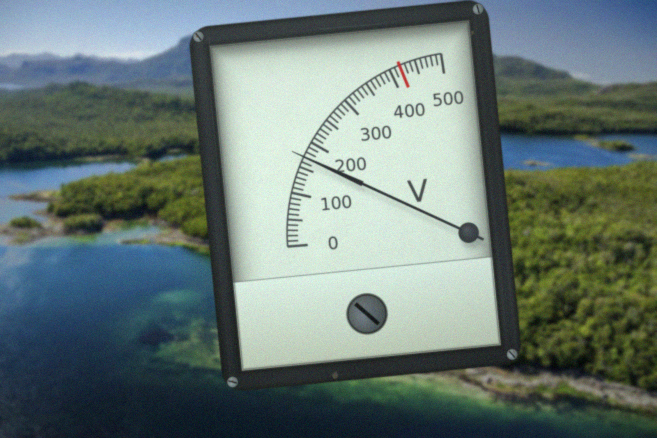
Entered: 170 V
